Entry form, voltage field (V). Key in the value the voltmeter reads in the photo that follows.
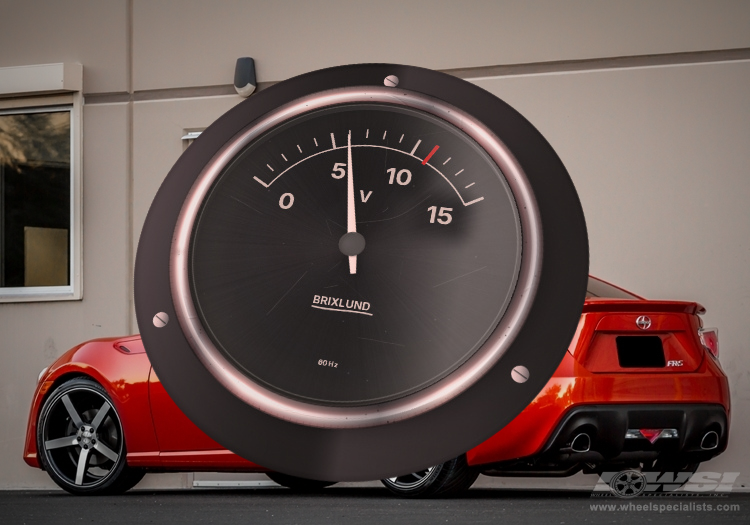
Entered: 6 V
